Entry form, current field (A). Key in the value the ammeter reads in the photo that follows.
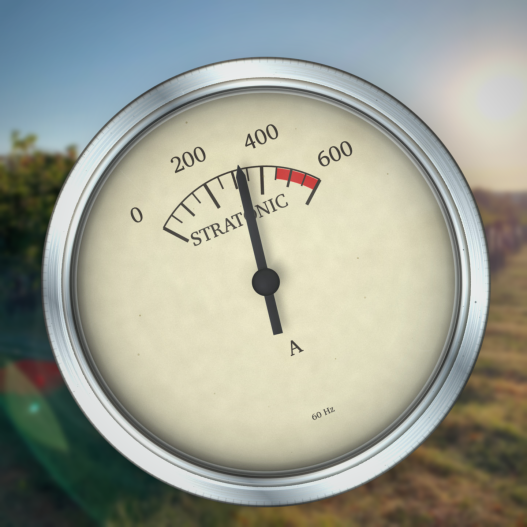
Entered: 325 A
